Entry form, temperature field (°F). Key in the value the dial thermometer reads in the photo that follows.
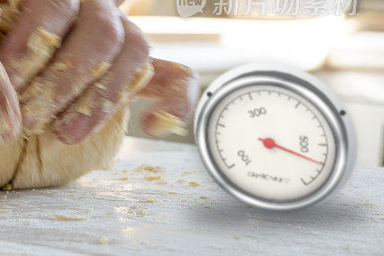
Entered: 540 °F
